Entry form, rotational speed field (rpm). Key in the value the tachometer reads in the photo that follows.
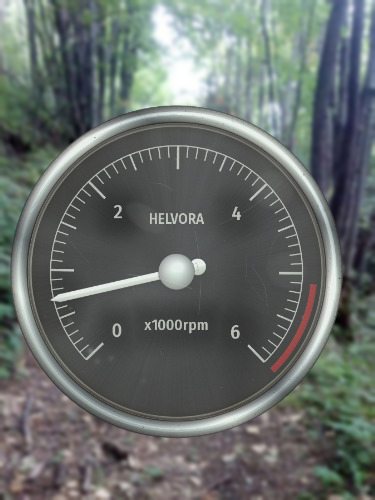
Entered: 700 rpm
